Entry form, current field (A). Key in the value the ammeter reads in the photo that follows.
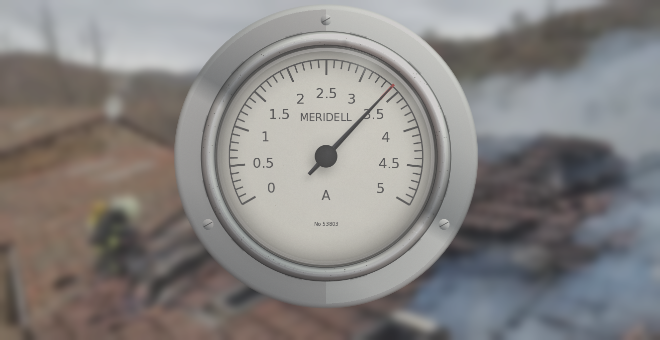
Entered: 3.4 A
